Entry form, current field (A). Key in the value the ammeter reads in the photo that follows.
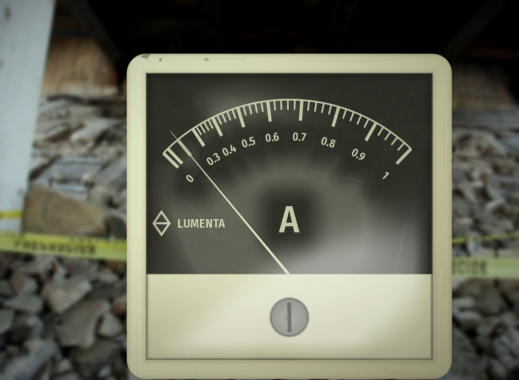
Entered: 0.2 A
